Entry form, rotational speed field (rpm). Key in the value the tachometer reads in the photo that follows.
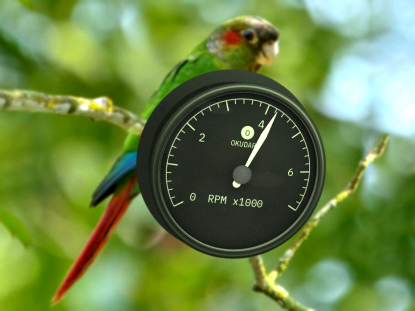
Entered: 4200 rpm
